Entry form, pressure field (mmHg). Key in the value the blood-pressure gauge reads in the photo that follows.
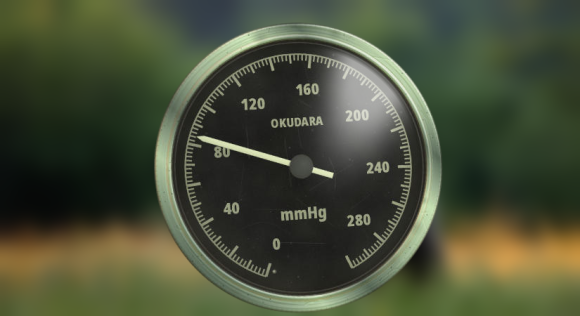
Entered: 84 mmHg
